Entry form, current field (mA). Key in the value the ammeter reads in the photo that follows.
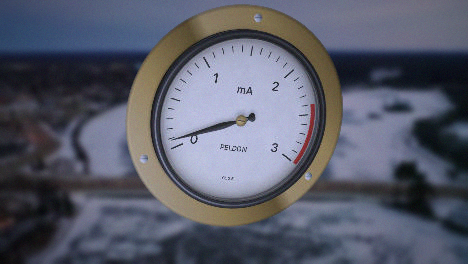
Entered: 0.1 mA
